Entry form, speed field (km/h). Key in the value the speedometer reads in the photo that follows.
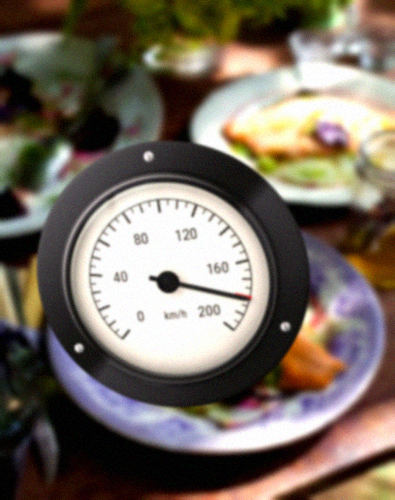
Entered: 180 km/h
